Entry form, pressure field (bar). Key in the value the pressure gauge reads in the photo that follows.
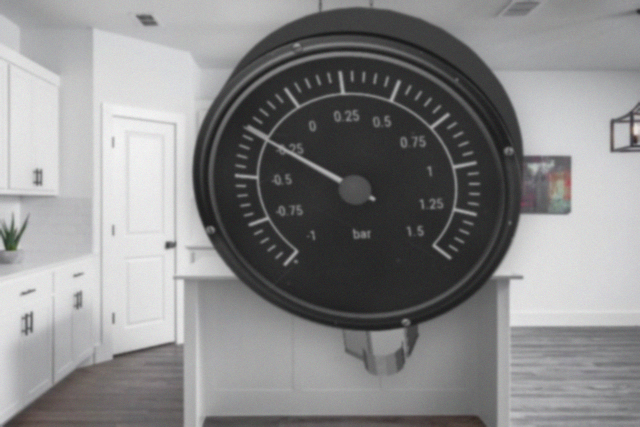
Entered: -0.25 bar
